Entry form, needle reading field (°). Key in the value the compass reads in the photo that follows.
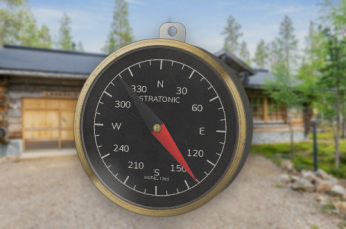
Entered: 140 °
